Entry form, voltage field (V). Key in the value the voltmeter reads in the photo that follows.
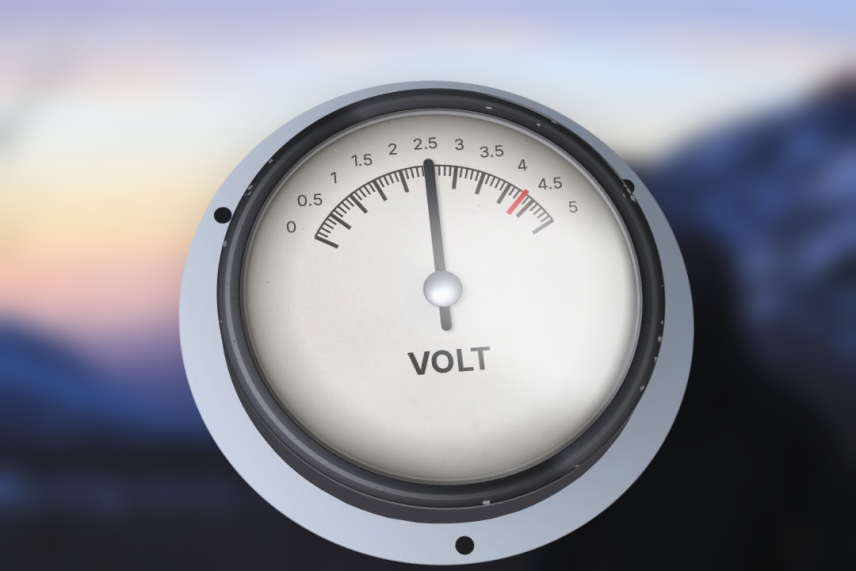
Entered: 2.5 V
